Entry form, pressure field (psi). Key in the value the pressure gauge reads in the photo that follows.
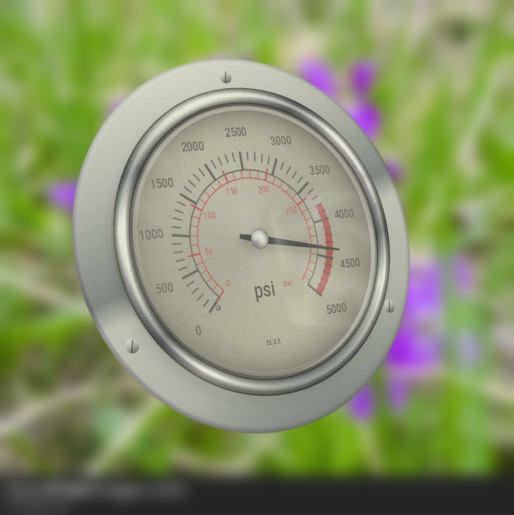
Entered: 4400 psi
